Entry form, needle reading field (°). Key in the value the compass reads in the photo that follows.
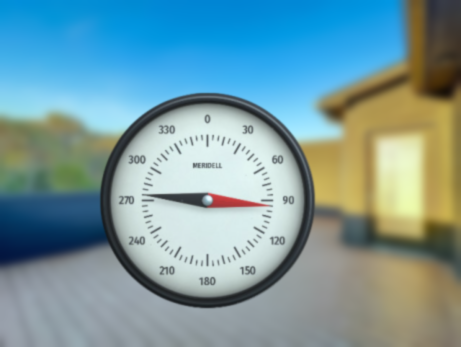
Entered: 95 °
